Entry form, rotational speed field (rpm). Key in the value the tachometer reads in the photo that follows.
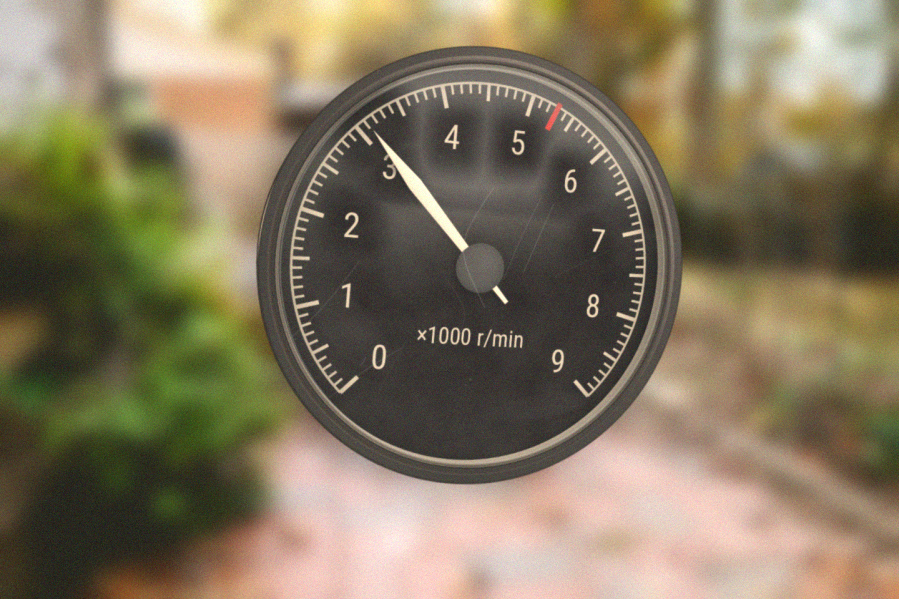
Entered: 3100 rpm
